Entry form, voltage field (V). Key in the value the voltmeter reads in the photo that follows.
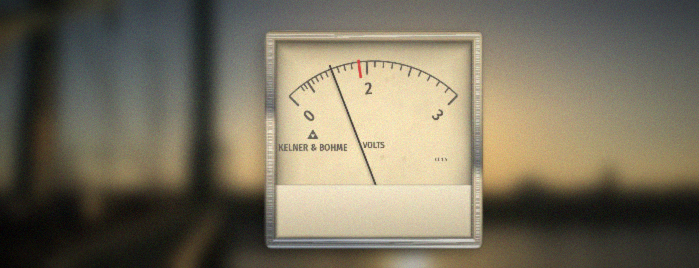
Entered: 1.5 V
